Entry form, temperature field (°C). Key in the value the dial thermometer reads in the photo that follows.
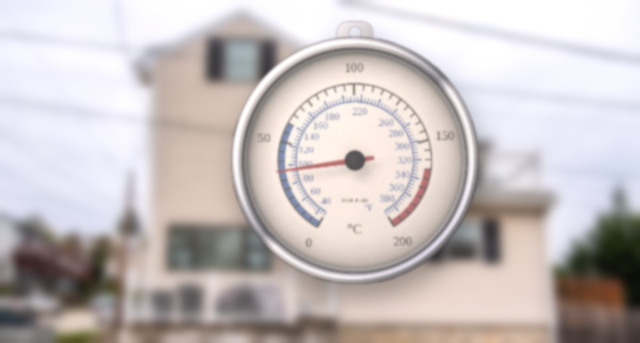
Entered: 35 °C
